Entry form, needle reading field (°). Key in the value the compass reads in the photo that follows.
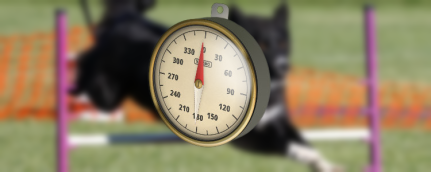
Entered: 0 °
